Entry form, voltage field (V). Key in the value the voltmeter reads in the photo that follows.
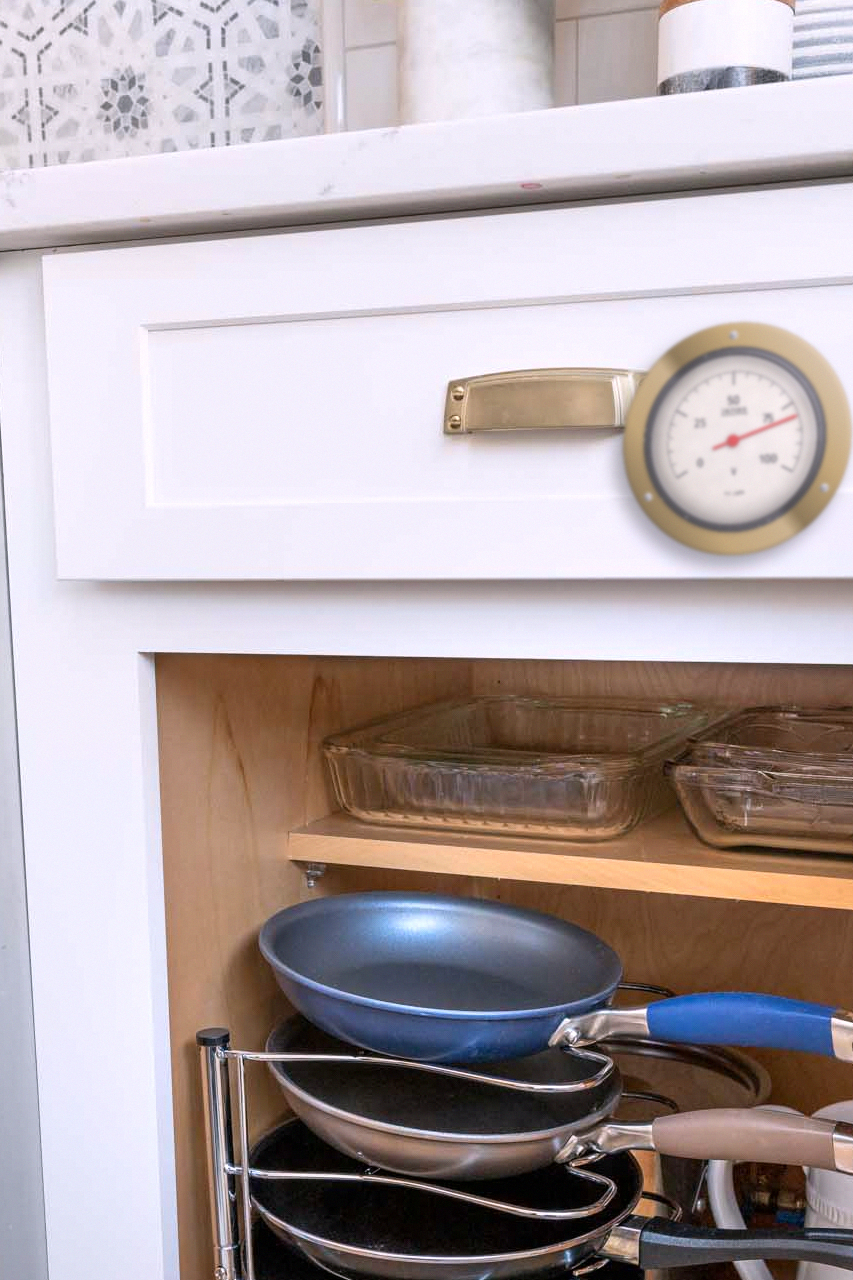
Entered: 80 V
